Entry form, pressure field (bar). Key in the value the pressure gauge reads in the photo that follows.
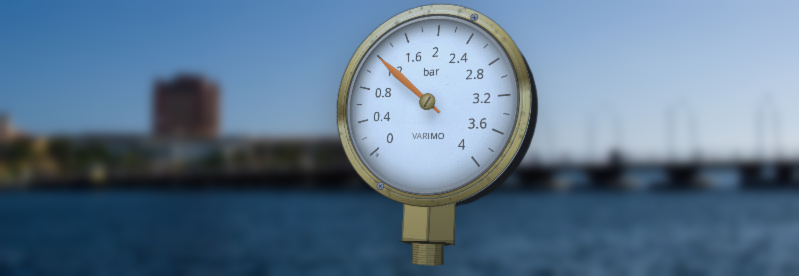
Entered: 1.2 bar
